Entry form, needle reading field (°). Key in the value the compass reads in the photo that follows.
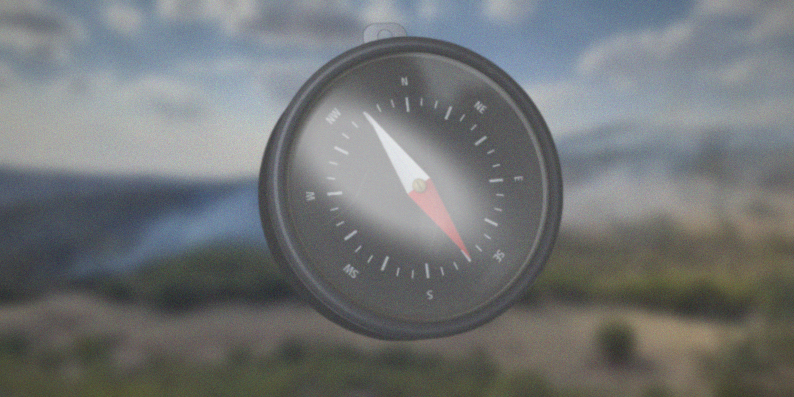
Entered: 150 °
